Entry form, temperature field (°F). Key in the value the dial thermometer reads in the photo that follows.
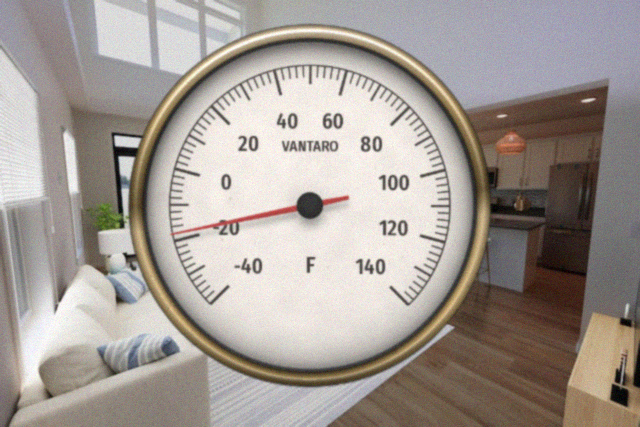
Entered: -18 °F
